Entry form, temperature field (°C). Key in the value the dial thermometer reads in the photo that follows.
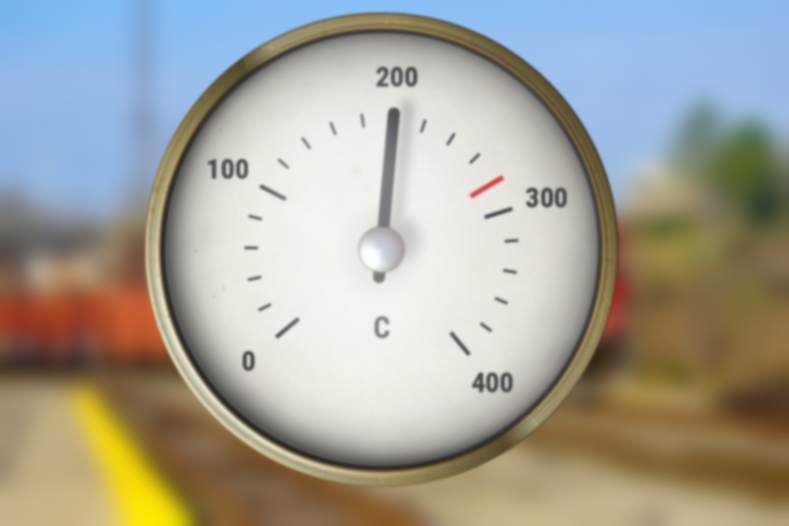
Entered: 200 °C
